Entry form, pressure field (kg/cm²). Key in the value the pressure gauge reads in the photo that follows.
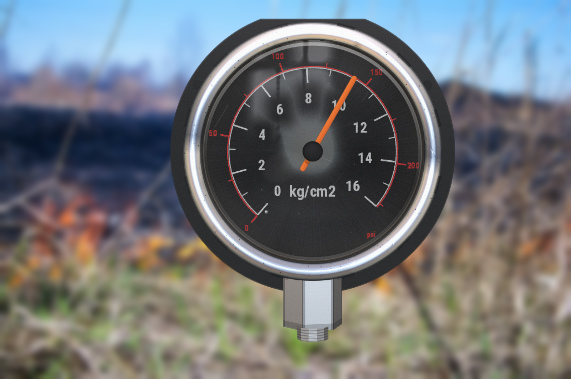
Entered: 10 kg/cm²
